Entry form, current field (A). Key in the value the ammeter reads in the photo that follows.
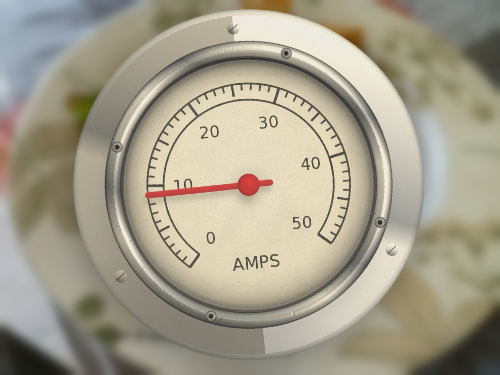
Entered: 9 A
